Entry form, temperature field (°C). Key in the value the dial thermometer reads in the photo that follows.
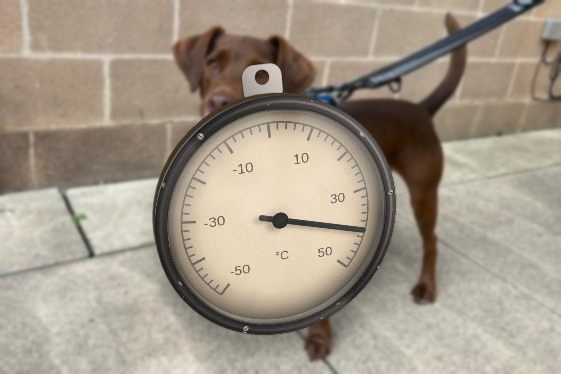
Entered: 40 °C
